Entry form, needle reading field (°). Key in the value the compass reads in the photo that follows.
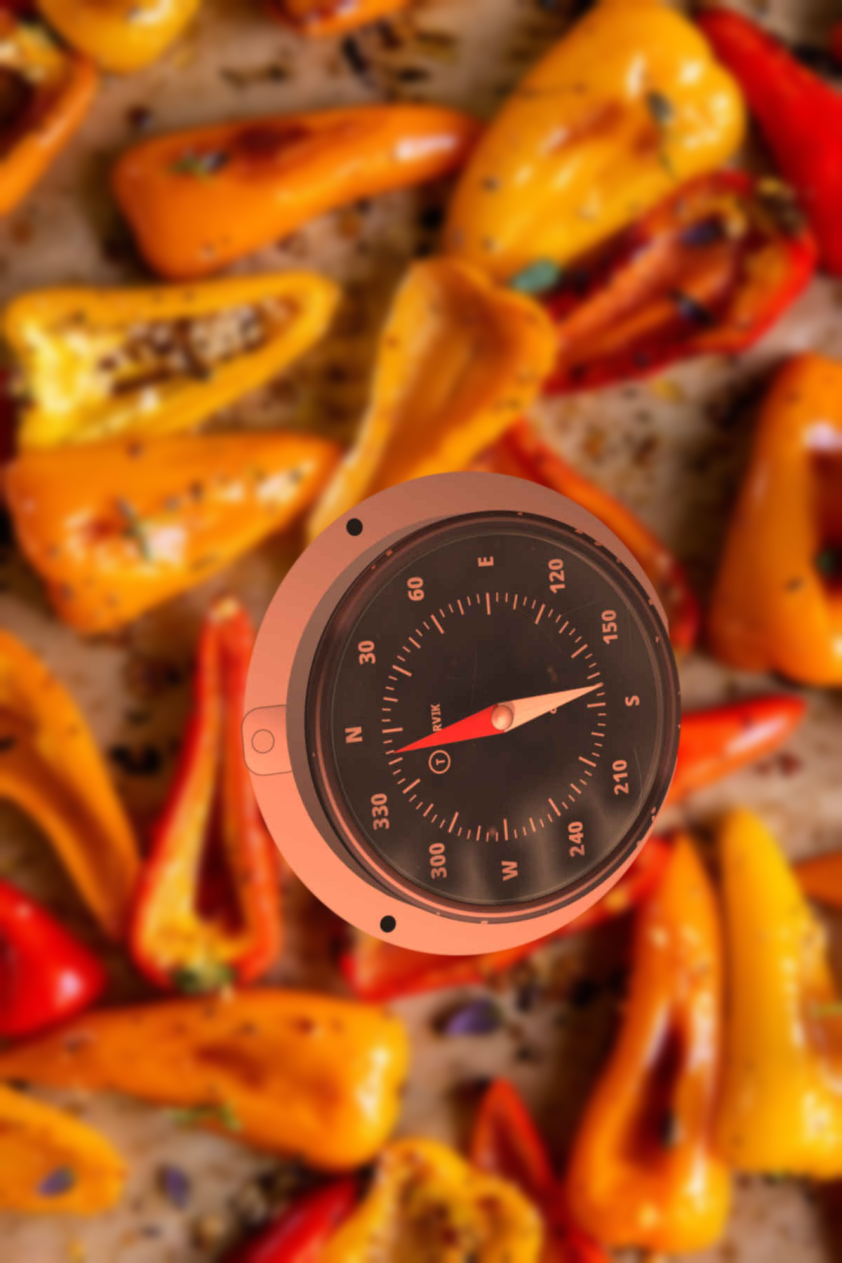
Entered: 350 °
